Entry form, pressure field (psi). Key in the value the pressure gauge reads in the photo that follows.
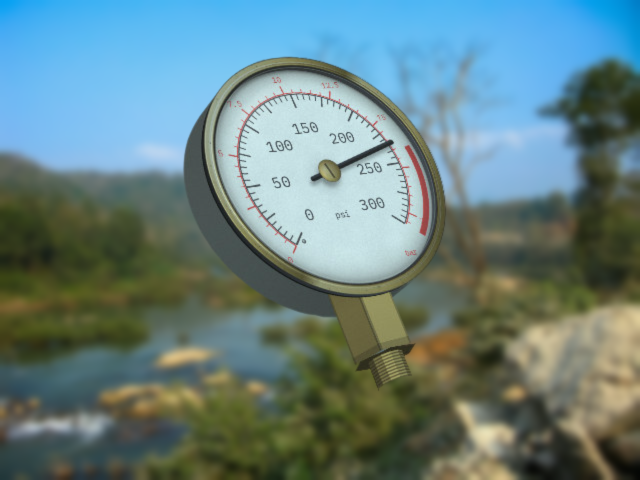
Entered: 235 psi
